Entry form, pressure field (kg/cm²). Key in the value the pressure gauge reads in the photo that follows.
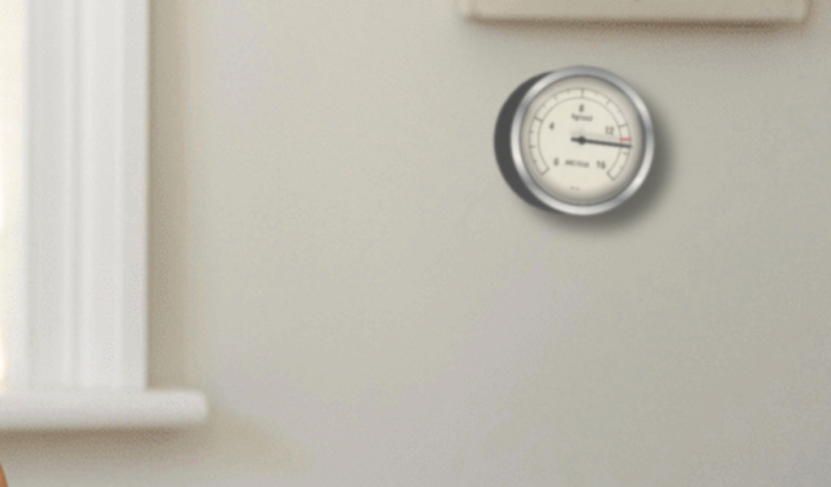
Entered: 13.5 kg/cm²
